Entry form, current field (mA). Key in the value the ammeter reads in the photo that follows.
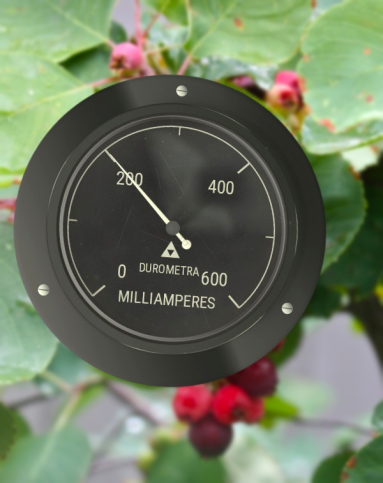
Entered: 200 mA
